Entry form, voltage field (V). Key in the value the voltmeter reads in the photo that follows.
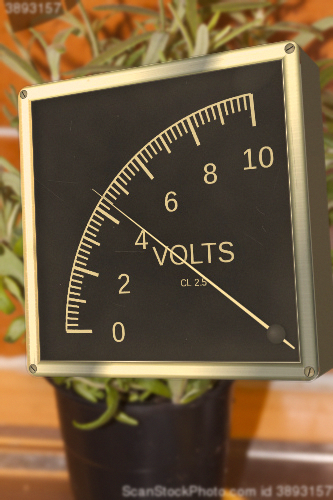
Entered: 4.4 V
